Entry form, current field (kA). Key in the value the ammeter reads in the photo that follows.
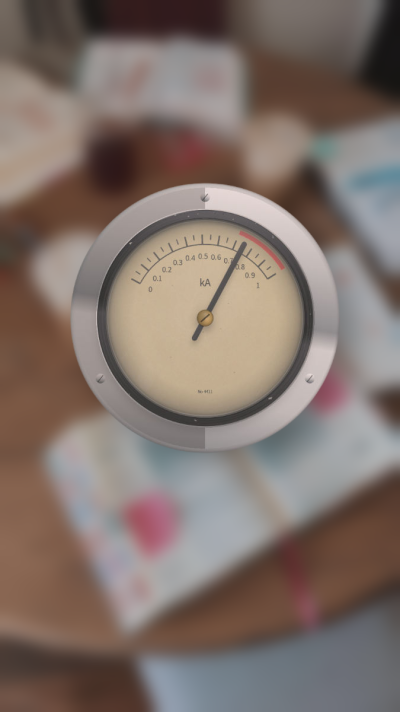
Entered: 0.75 kA
